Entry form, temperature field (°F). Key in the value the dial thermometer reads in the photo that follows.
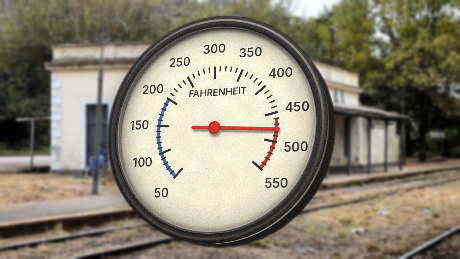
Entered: 480 °F
